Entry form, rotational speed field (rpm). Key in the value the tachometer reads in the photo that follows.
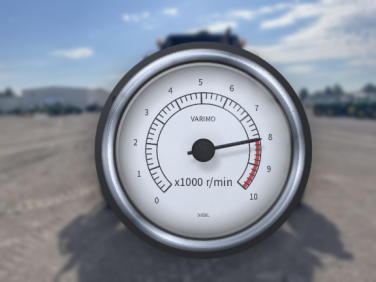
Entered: 8000 rpm
